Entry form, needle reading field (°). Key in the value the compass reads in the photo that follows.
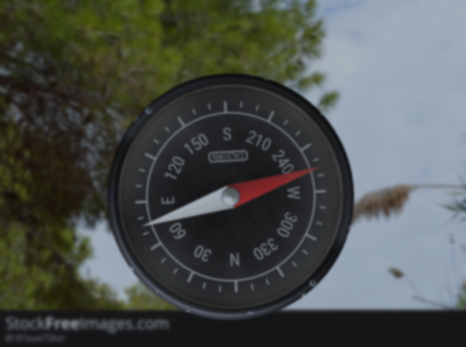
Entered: 255 °
